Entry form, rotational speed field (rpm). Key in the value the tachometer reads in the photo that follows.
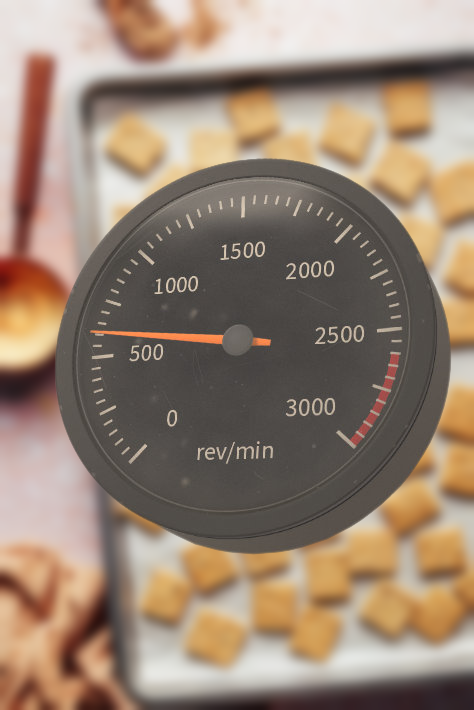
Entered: 600 rpm
